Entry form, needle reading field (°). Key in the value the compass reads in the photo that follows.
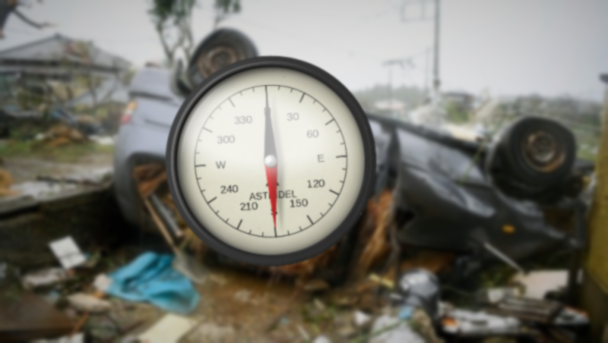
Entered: 180 °
